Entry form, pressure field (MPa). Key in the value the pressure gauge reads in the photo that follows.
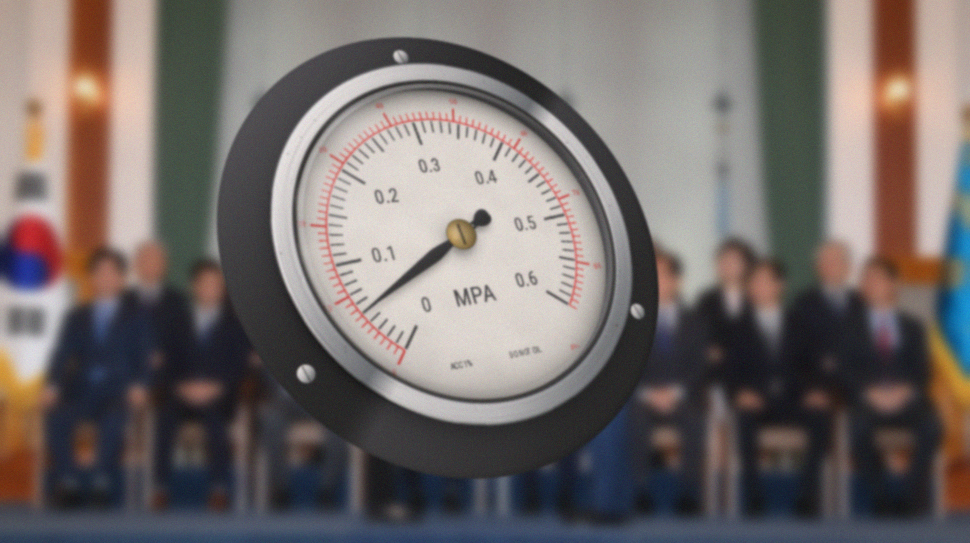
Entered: 0.05 MPa
